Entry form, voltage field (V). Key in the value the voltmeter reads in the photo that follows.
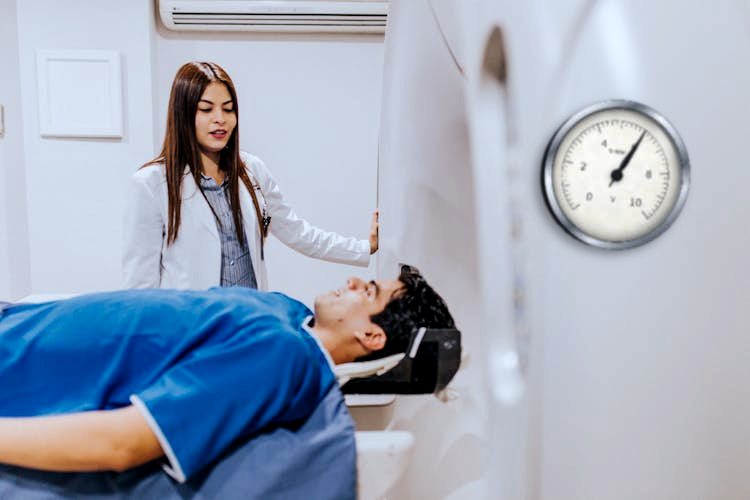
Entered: 6 V
